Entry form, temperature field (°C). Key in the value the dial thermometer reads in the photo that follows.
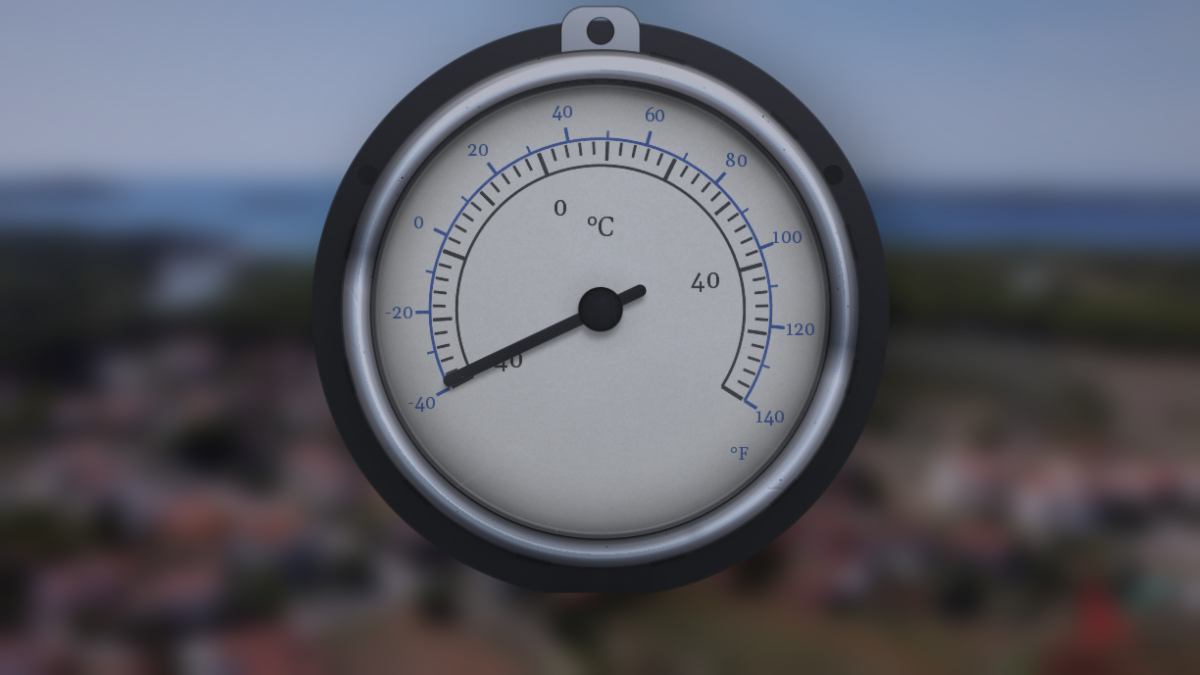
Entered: -39 °C
